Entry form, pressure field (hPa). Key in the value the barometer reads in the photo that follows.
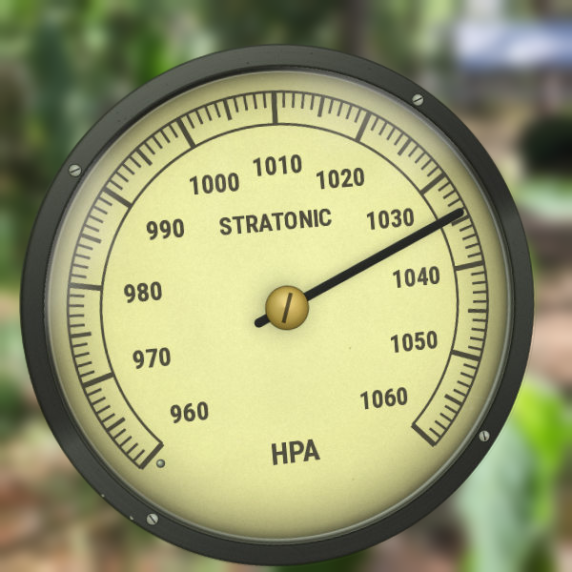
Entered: 1034 hPa
